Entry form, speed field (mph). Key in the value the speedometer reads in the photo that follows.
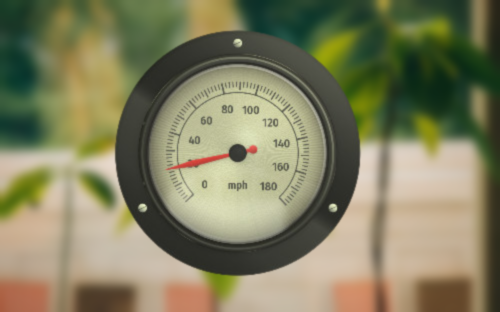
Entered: 20 mph
